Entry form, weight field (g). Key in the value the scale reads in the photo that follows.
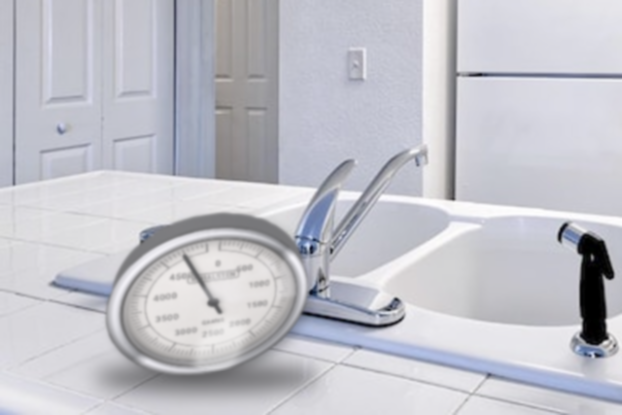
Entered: 4750 g
